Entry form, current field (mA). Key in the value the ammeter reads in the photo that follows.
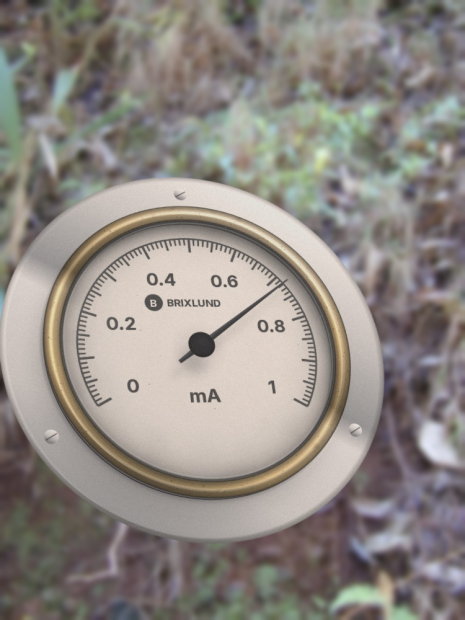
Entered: 0.72 mA
